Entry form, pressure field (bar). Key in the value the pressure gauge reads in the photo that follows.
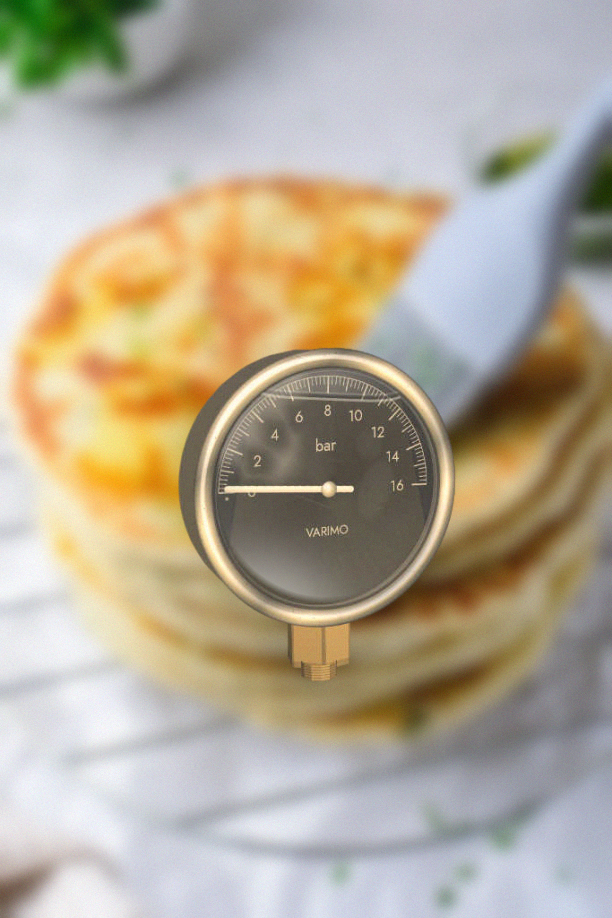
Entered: 0.2 bar
